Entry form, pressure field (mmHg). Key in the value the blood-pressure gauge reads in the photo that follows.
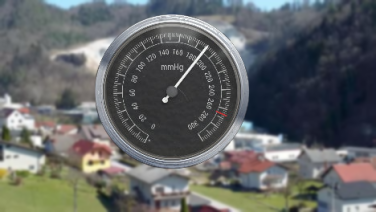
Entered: 190 mmHg
